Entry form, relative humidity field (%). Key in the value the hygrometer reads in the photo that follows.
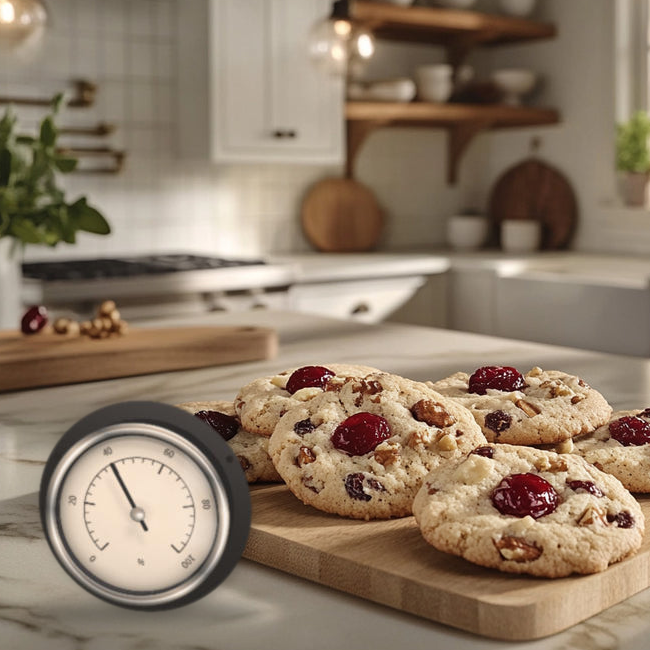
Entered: 40 %
